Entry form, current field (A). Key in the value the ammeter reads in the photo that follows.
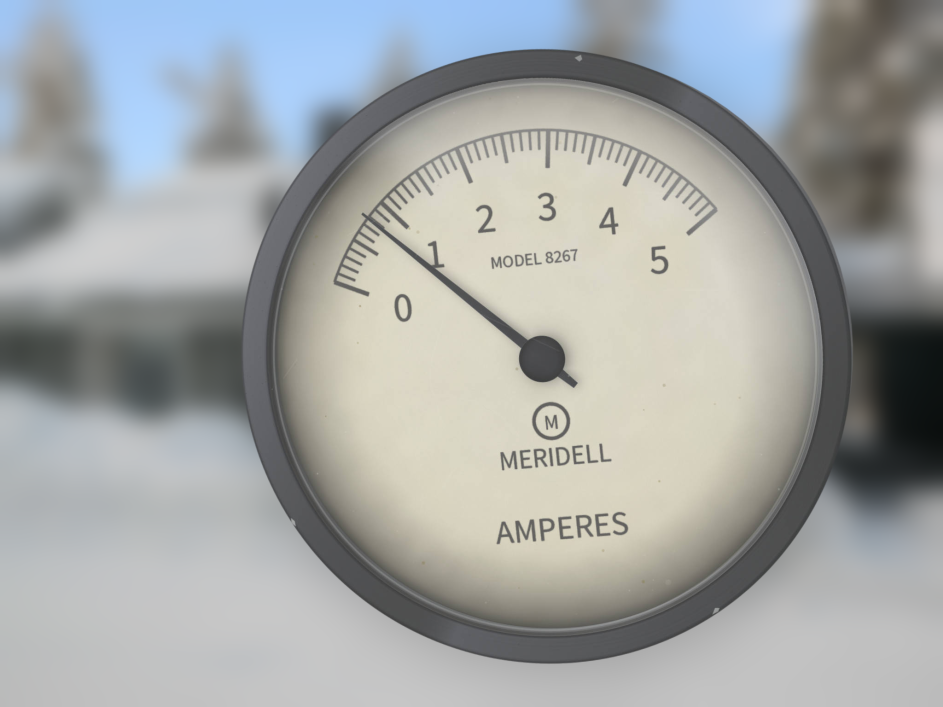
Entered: 0.8 A
